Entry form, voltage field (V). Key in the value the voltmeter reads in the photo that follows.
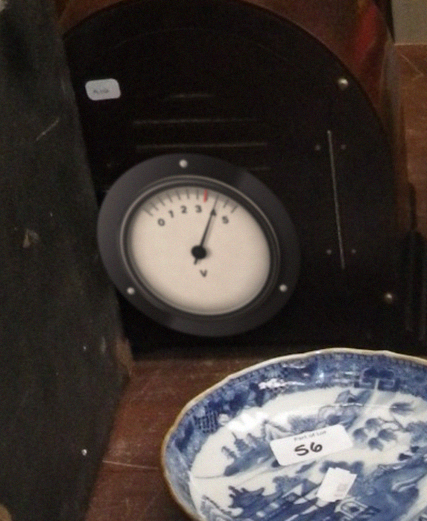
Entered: 4 V
